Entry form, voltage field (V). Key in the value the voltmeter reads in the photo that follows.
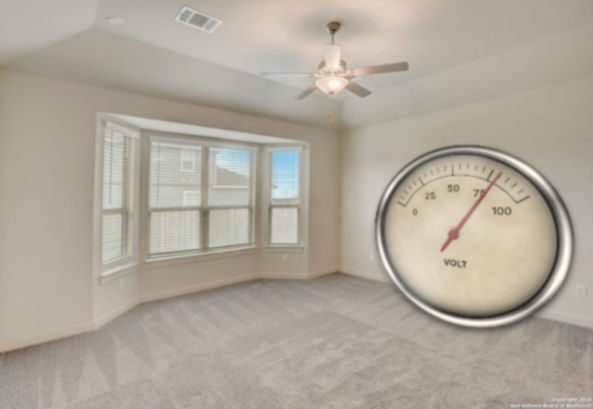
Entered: 80 V
